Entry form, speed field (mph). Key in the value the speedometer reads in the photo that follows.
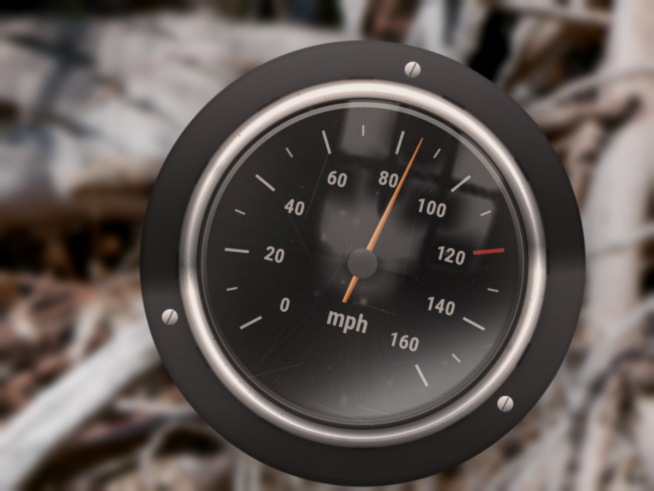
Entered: 85 mph
